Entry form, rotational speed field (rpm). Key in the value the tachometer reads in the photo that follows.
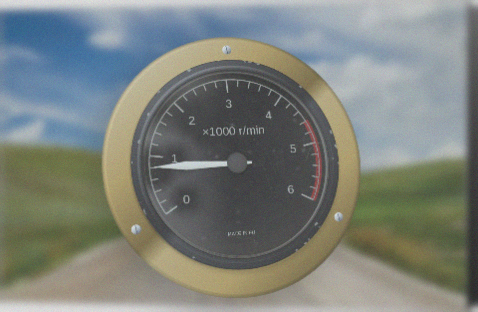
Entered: 800 rpm
